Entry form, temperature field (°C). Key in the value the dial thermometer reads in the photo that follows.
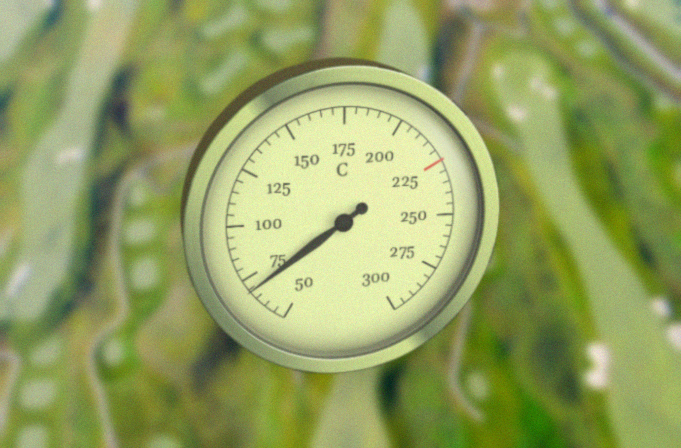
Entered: 70 °C
